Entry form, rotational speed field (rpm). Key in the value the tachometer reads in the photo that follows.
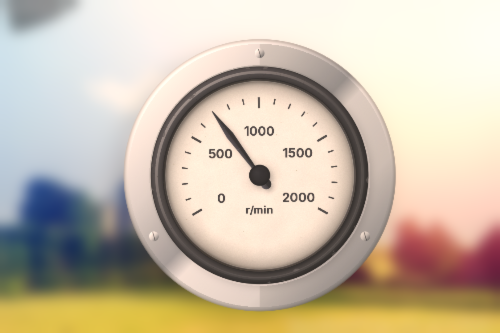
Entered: 700 rpm
